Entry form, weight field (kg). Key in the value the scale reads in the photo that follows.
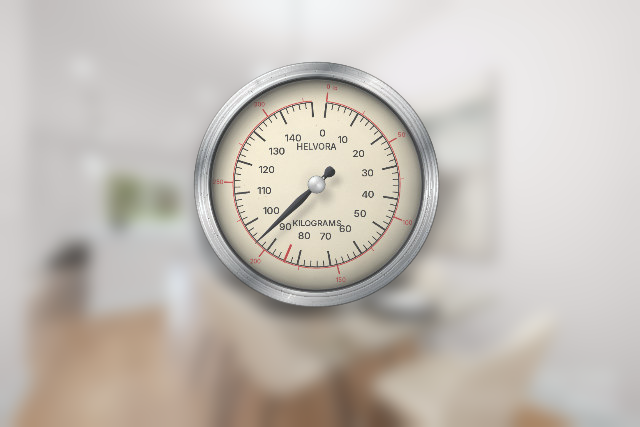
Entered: 94 kg
